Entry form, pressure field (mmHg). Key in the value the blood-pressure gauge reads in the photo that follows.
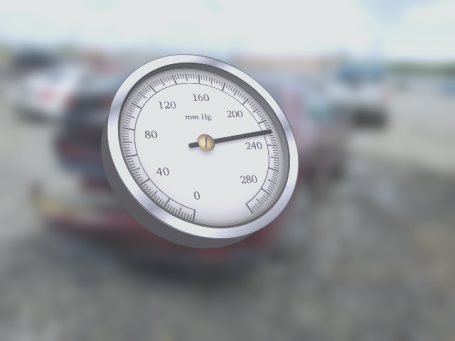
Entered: 230 mmHg
